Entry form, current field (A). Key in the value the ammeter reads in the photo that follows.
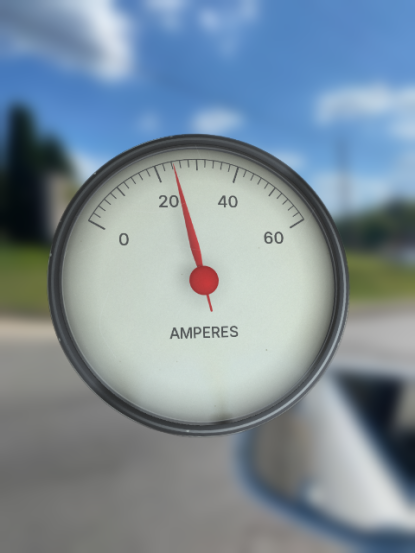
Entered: 24 A
